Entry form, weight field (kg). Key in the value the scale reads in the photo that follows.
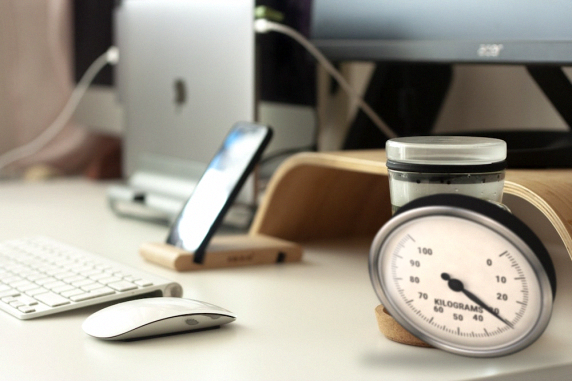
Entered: 30 kg
